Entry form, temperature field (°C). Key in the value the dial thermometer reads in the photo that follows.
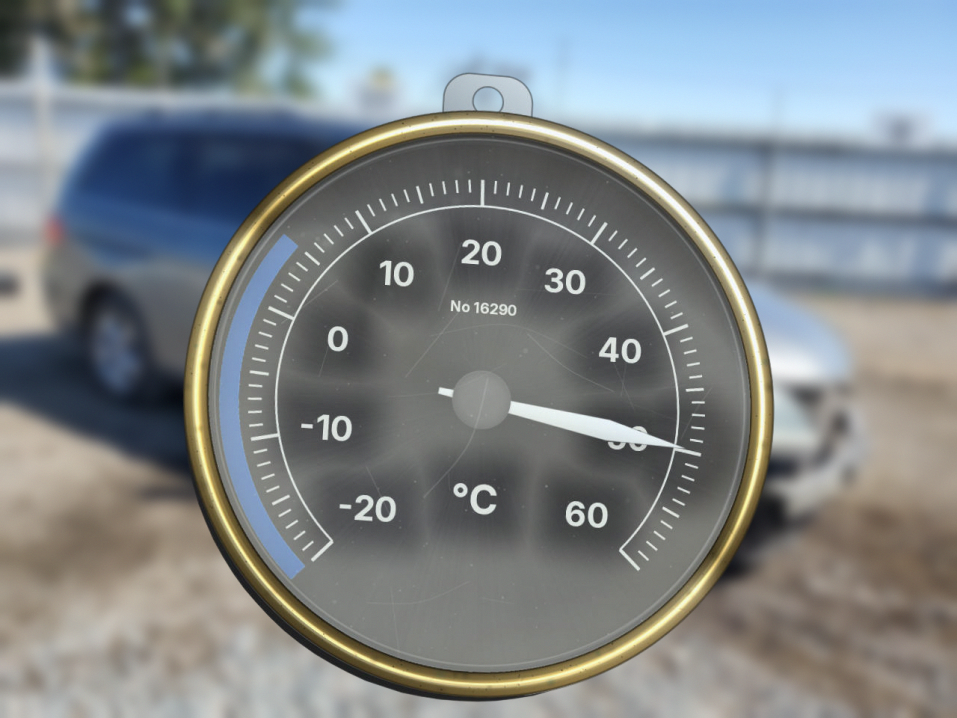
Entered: 50 °C
